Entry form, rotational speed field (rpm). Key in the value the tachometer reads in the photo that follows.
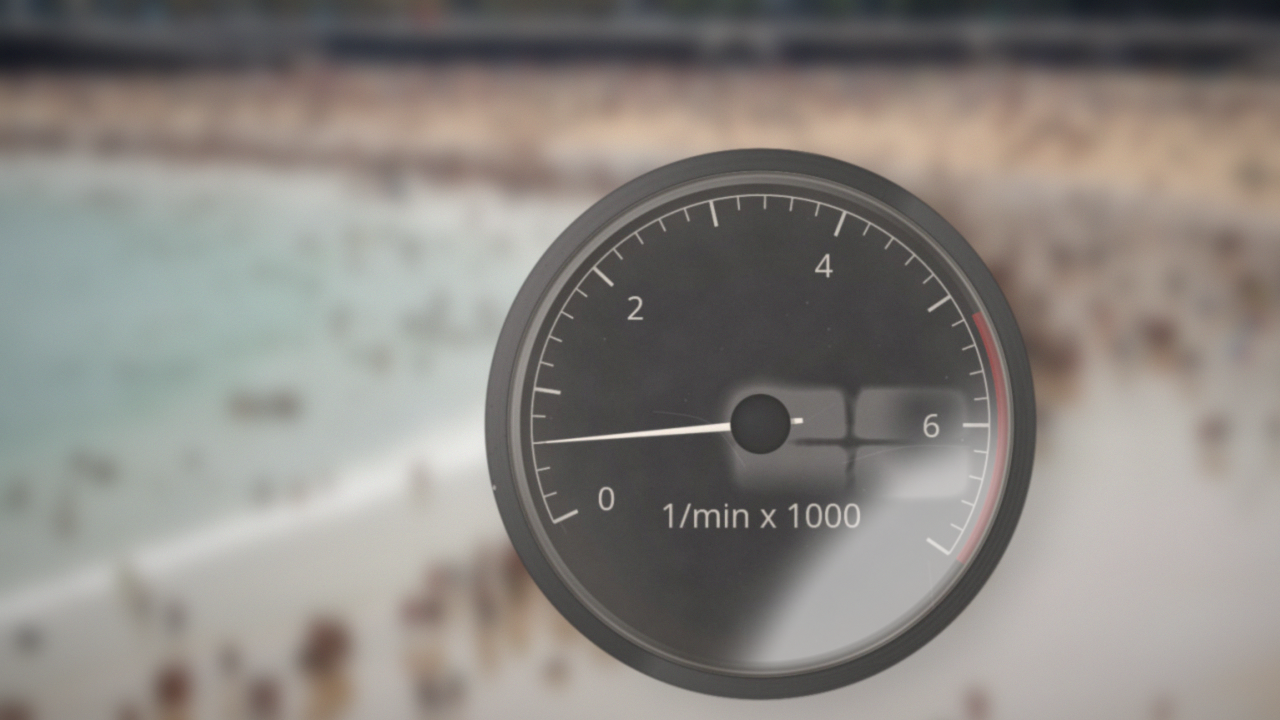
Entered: 600 rpm
